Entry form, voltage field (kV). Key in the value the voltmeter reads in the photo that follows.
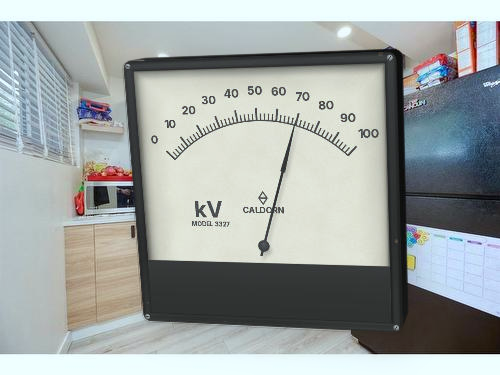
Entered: 70 kV
